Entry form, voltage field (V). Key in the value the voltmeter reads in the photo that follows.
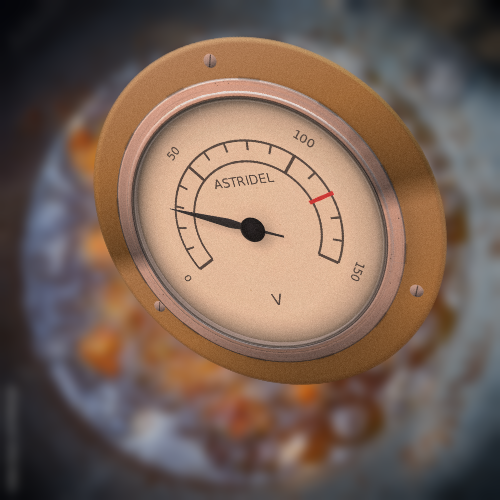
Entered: 30 V
